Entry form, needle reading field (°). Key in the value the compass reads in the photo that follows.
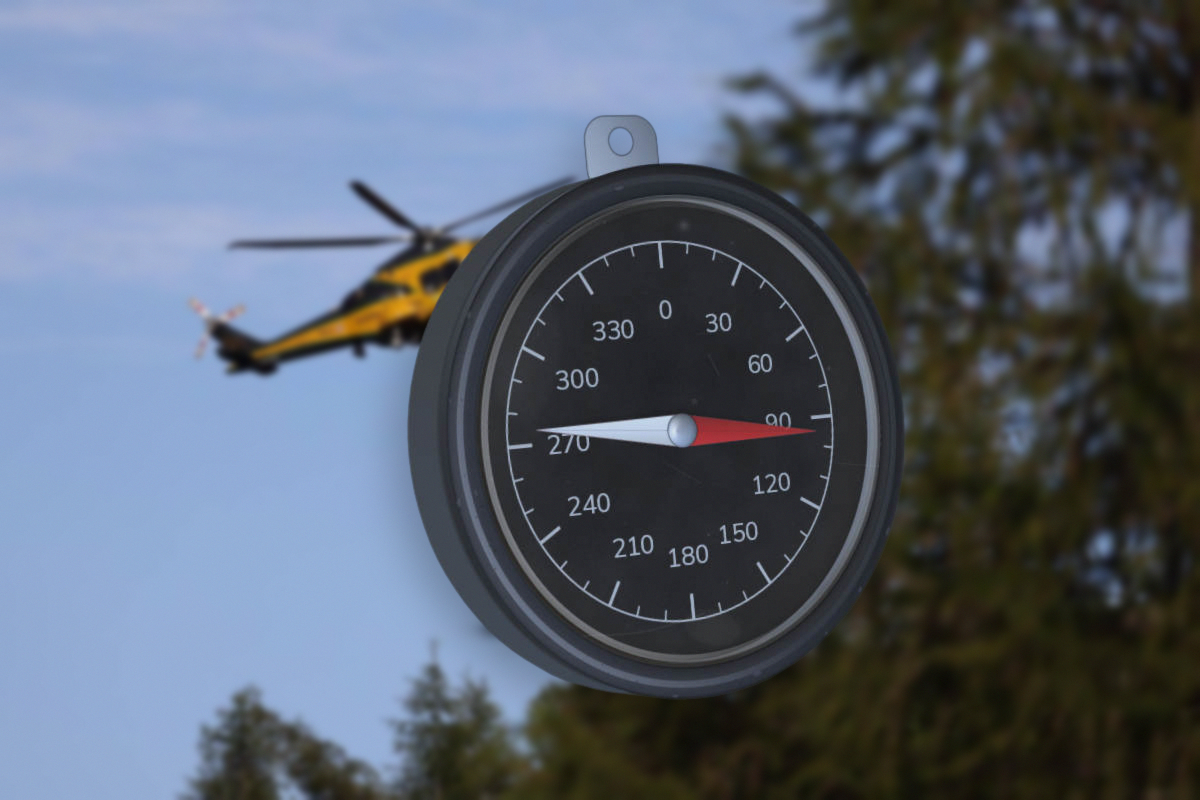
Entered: 95 °
